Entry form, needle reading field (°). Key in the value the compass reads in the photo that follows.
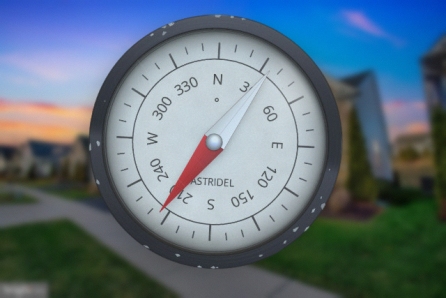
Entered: 215 °
